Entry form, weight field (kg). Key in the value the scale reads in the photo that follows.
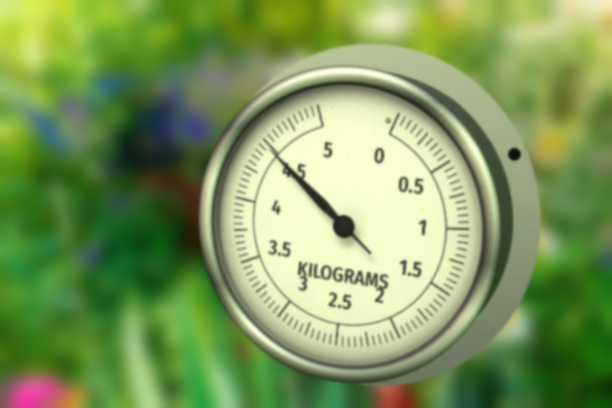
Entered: 4.5 kg
